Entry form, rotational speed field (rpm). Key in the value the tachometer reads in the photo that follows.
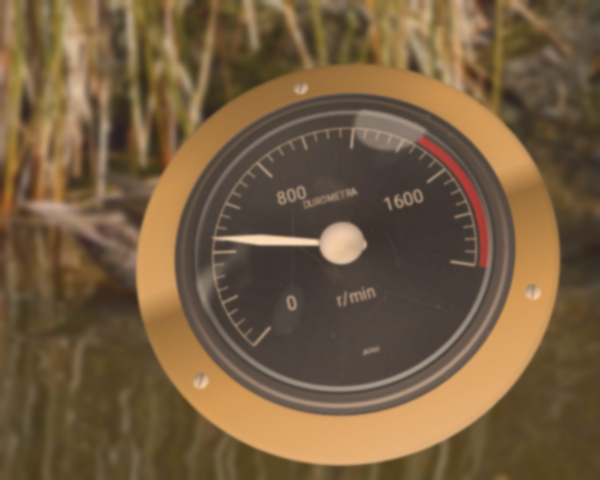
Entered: 450 rpm
